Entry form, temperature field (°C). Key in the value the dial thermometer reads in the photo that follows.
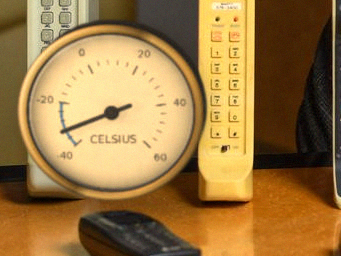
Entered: -32 °C
